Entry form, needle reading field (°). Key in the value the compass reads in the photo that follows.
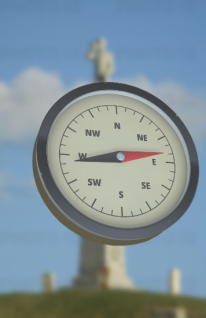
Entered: 80 °
